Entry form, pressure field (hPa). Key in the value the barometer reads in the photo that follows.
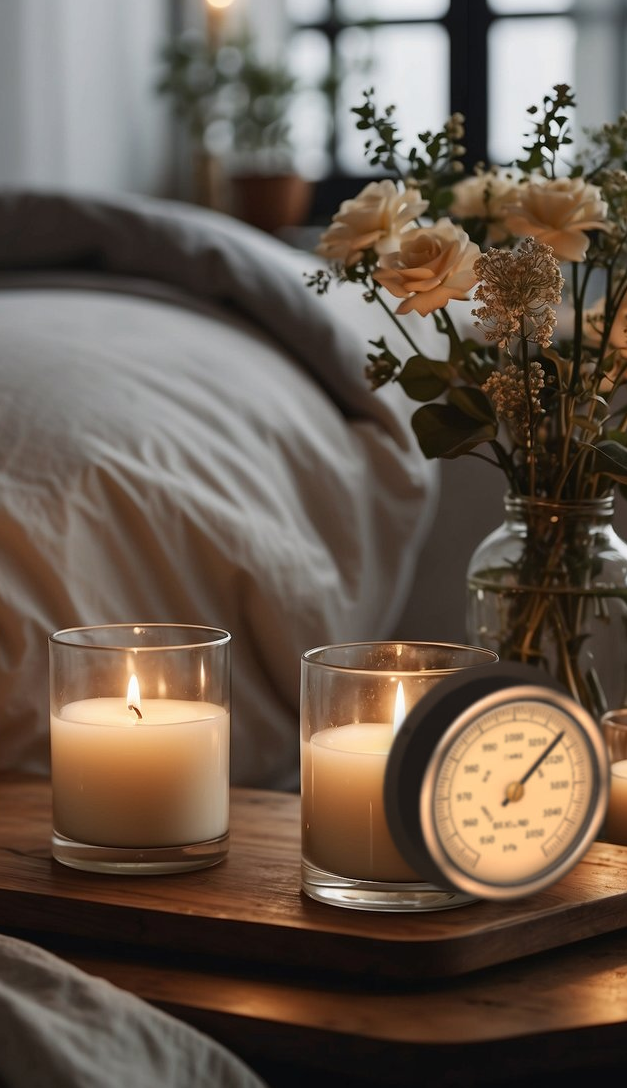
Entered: 1015 hPa
